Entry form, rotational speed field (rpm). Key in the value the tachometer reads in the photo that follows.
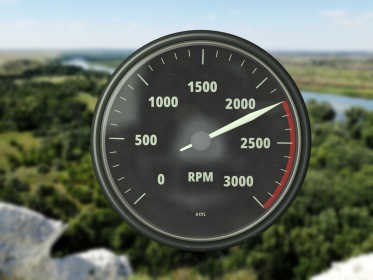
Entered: 2200 rpm
